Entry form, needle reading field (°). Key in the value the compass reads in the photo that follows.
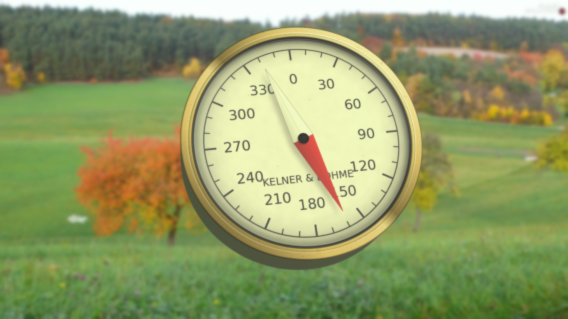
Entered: 160 °
